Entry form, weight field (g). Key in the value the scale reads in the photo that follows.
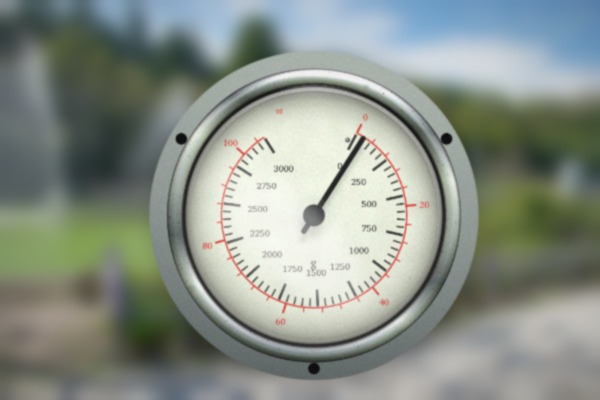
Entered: 50 g
